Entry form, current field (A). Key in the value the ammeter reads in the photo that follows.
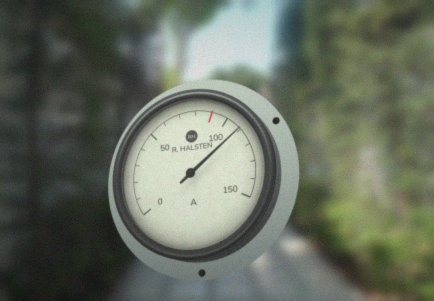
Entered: 110 A
